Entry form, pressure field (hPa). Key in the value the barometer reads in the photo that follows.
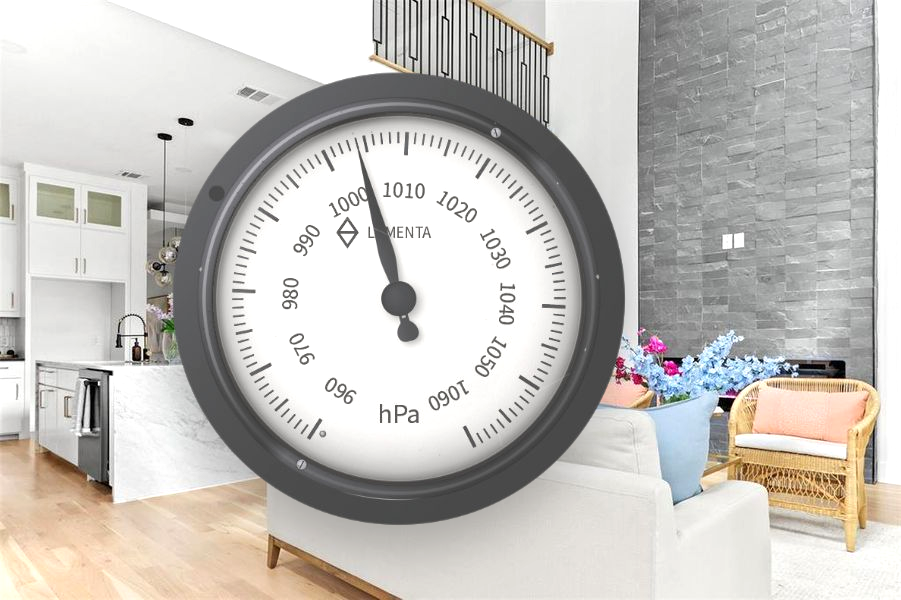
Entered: 1004 hPa
